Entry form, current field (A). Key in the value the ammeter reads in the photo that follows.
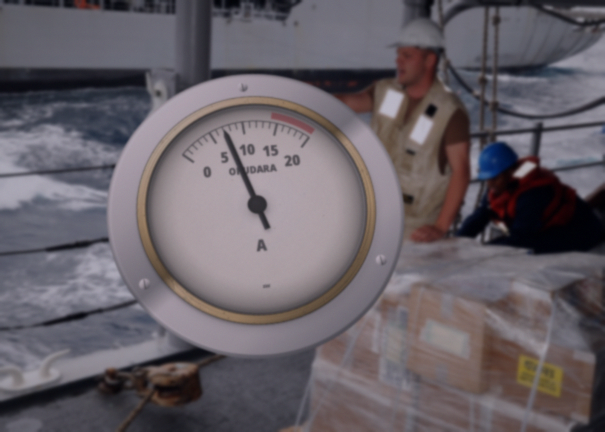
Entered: 7 A
